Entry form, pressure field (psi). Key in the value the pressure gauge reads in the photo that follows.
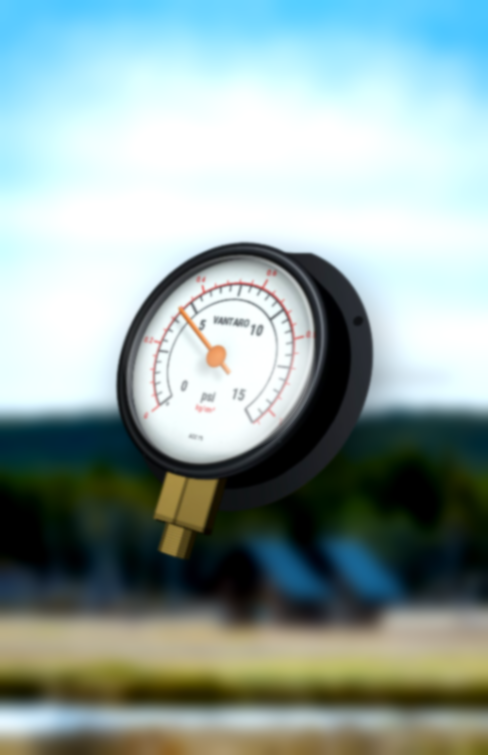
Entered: 4.5 psi
